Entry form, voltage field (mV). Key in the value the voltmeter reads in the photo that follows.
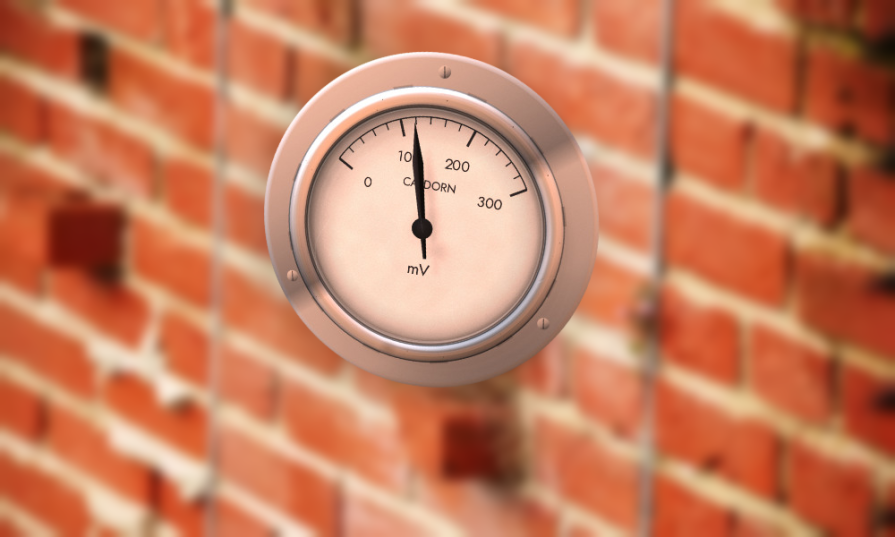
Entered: 120 mV
